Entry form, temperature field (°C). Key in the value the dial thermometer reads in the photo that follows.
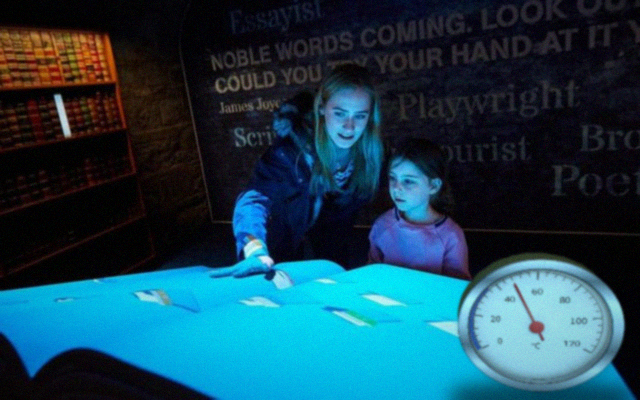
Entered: 48 °C
